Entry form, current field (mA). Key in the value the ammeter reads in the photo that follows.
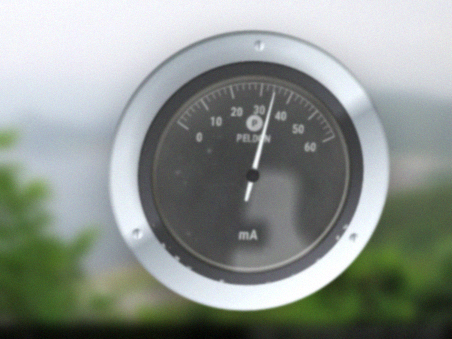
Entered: 34 mA
